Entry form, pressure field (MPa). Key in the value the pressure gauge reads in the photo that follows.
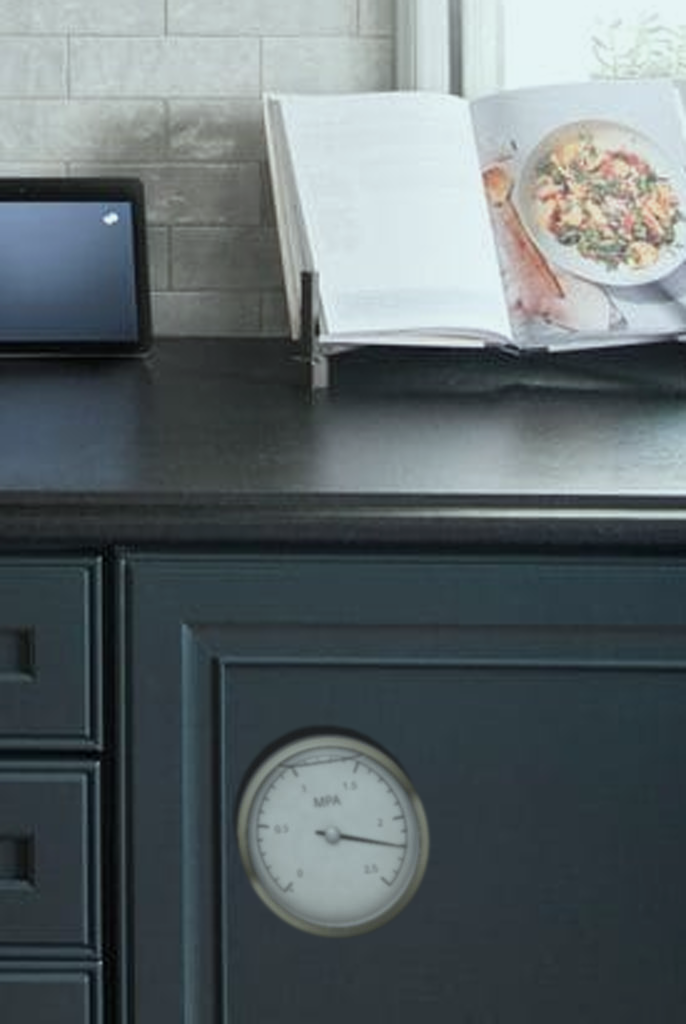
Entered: 2.2 MPa
